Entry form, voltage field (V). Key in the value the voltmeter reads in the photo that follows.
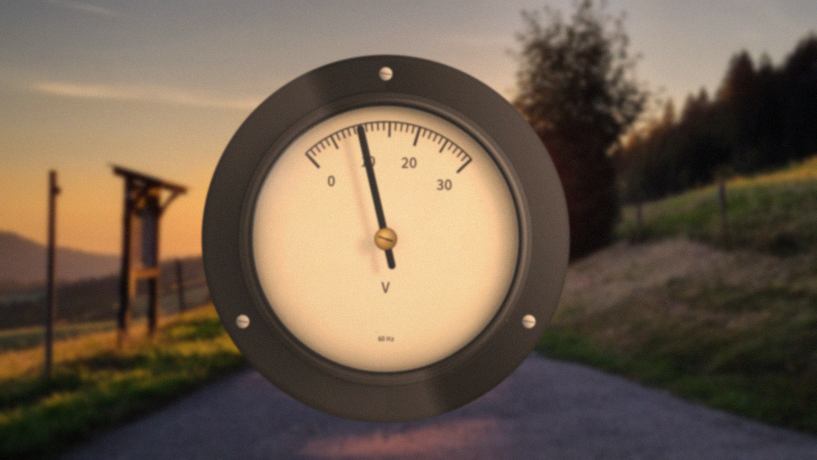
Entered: 10 V
